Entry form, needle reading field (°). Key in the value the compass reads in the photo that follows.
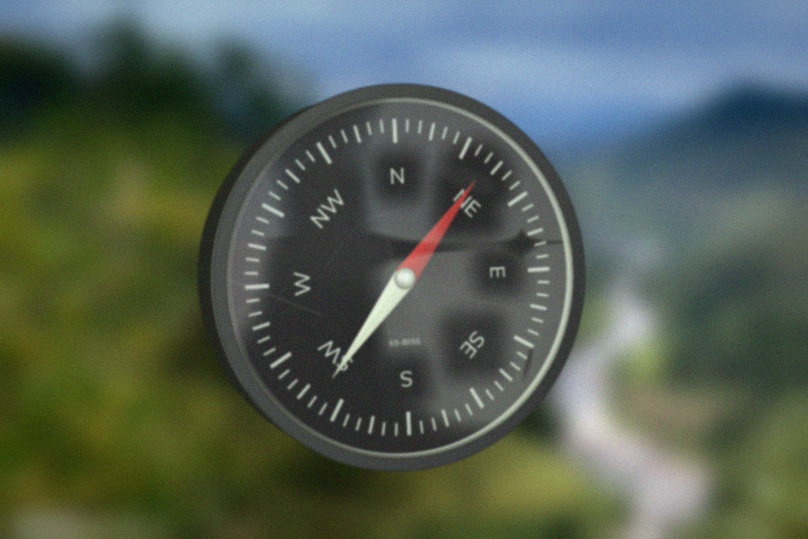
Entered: 40 °
